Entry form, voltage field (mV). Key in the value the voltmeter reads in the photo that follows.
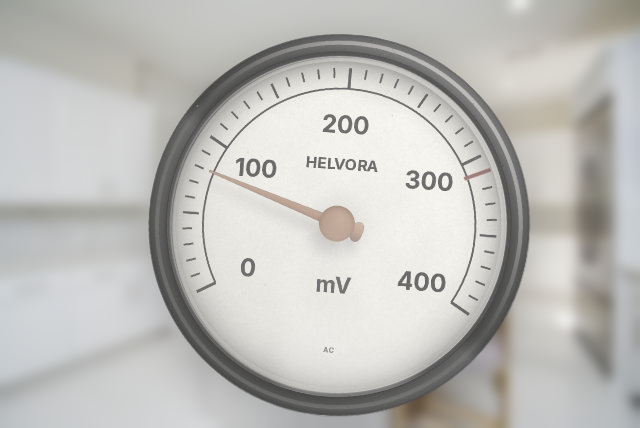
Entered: 80 mV
